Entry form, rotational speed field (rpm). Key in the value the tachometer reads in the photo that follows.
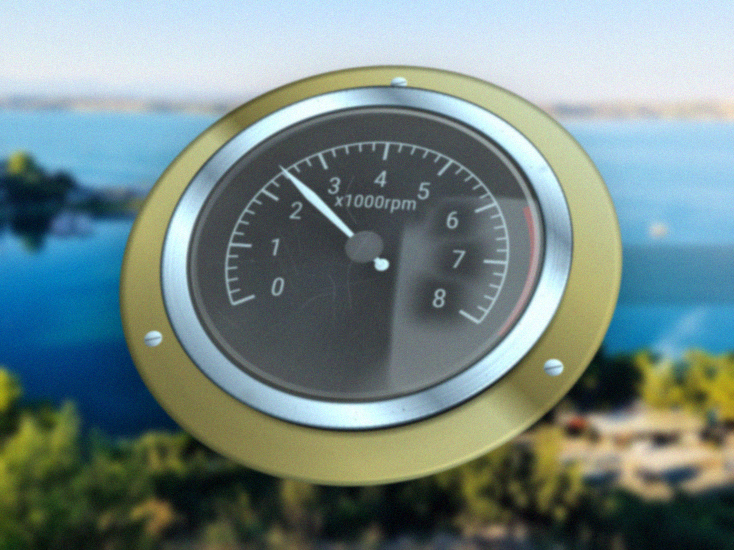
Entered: 2400 rpm
